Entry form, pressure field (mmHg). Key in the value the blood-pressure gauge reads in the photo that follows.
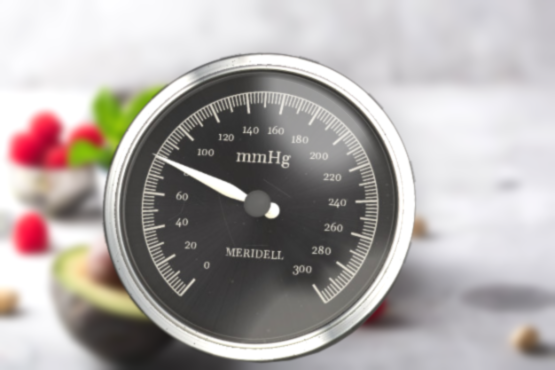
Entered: 80 mmHg
